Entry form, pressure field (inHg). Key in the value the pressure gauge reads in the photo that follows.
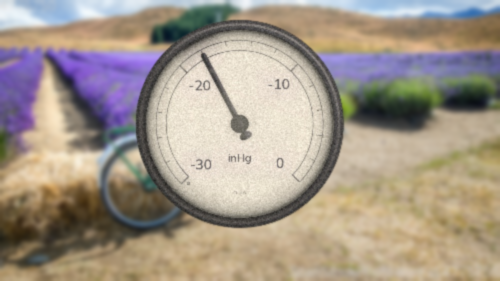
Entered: -18 inHg
